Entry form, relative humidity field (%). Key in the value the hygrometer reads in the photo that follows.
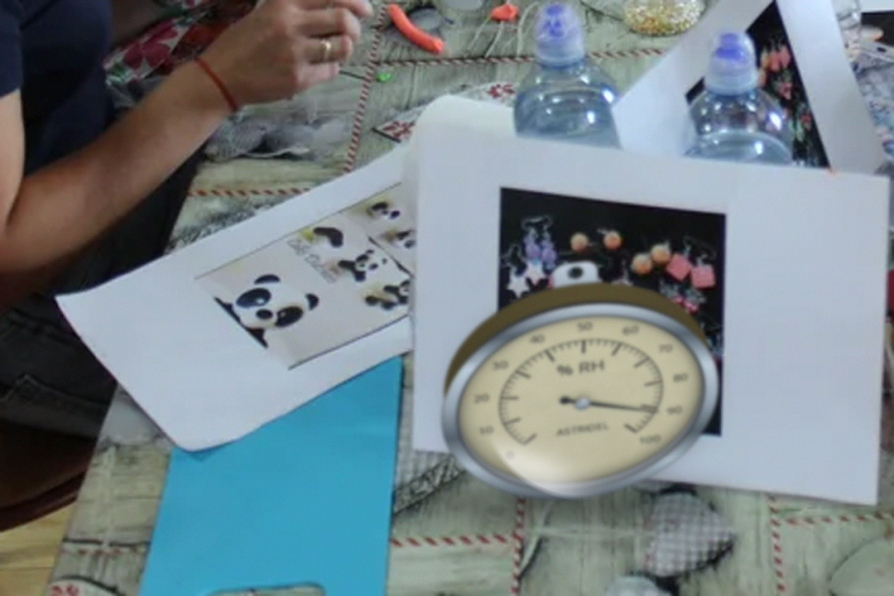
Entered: 90 %
